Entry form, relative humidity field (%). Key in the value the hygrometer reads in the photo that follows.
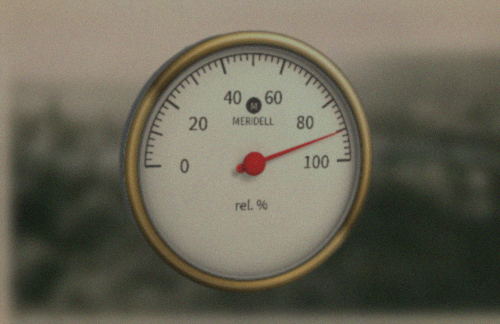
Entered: 90 %
